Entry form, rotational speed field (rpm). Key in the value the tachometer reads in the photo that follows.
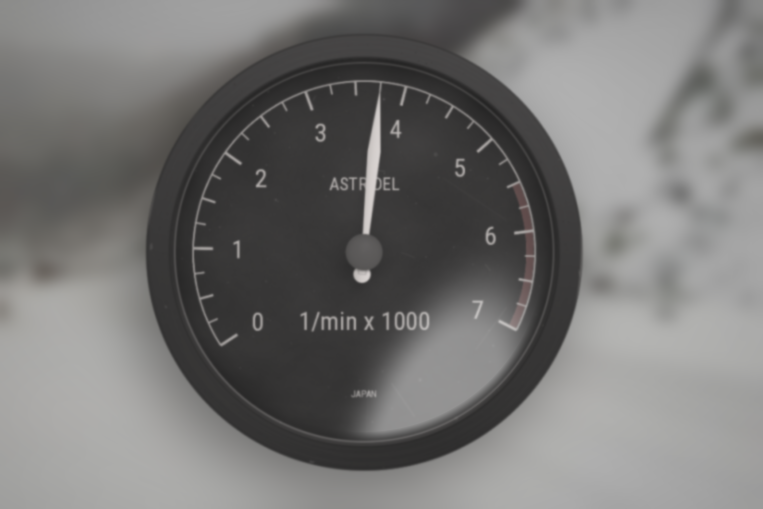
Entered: 3750 rpm
